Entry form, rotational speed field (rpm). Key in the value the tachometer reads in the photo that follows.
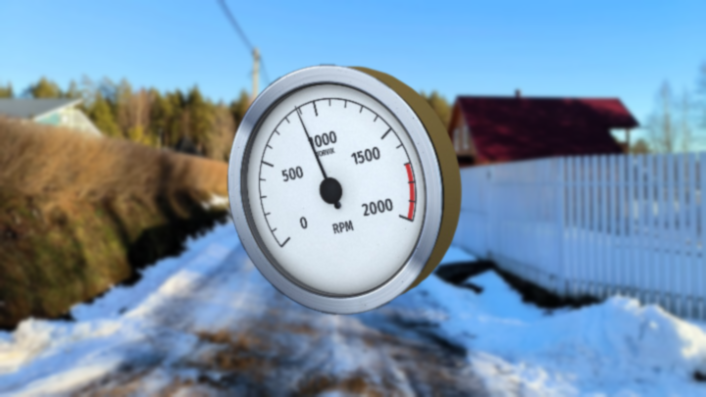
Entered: 900 rpm
